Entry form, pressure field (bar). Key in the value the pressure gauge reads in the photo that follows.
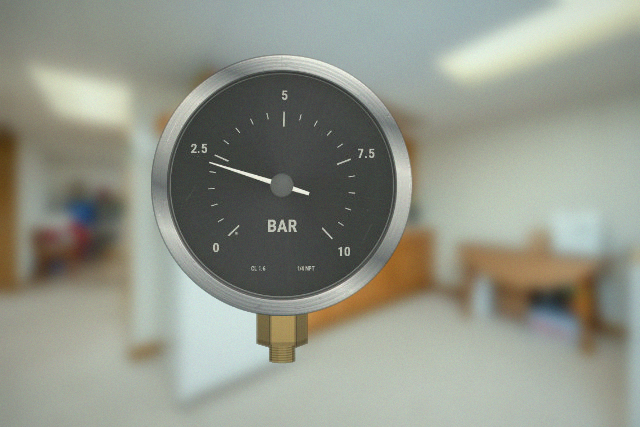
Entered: 2.25 bar
